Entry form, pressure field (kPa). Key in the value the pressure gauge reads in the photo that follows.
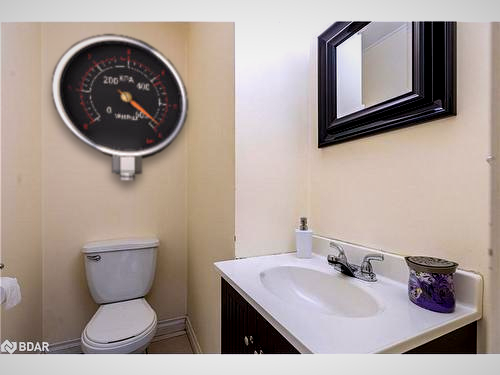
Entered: 580 kPa
